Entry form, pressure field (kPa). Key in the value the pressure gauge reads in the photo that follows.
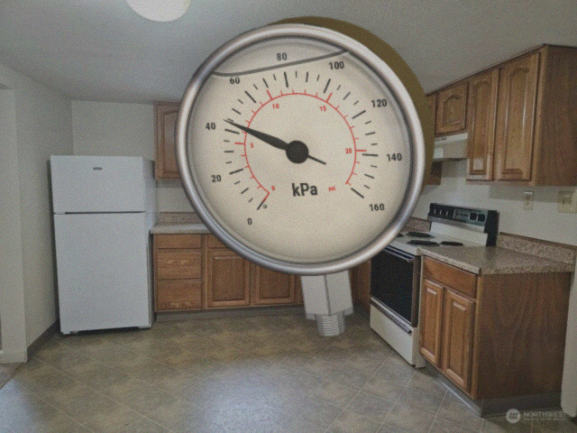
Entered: 45 kPa
